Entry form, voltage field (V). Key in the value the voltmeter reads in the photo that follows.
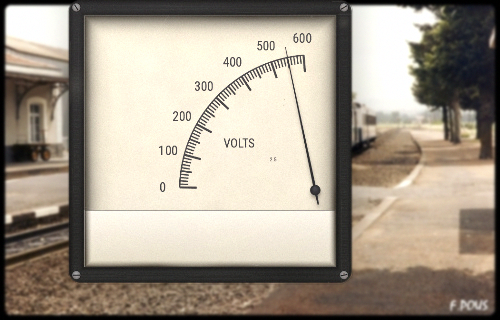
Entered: 550 V
